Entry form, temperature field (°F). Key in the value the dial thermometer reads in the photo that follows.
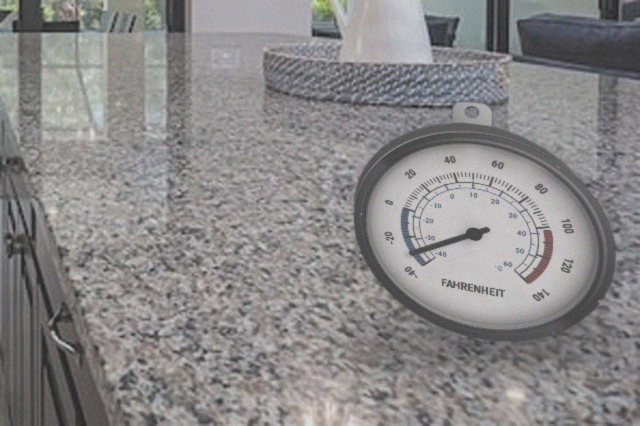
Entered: -30 °F
